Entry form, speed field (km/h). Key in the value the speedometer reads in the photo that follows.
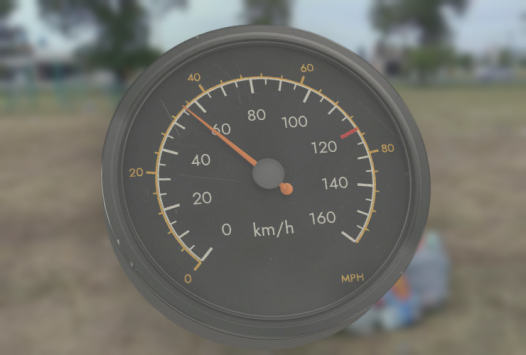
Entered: 55 km/h
